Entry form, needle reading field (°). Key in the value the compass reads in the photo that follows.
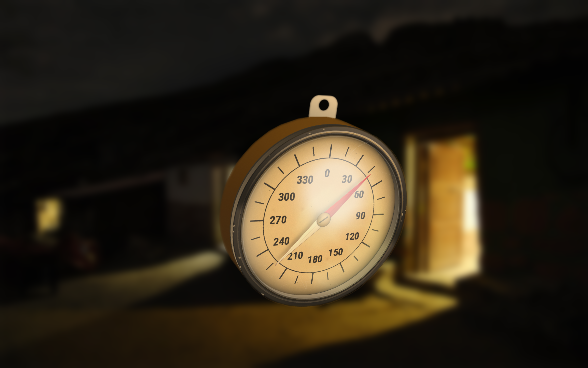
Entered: 45 °
